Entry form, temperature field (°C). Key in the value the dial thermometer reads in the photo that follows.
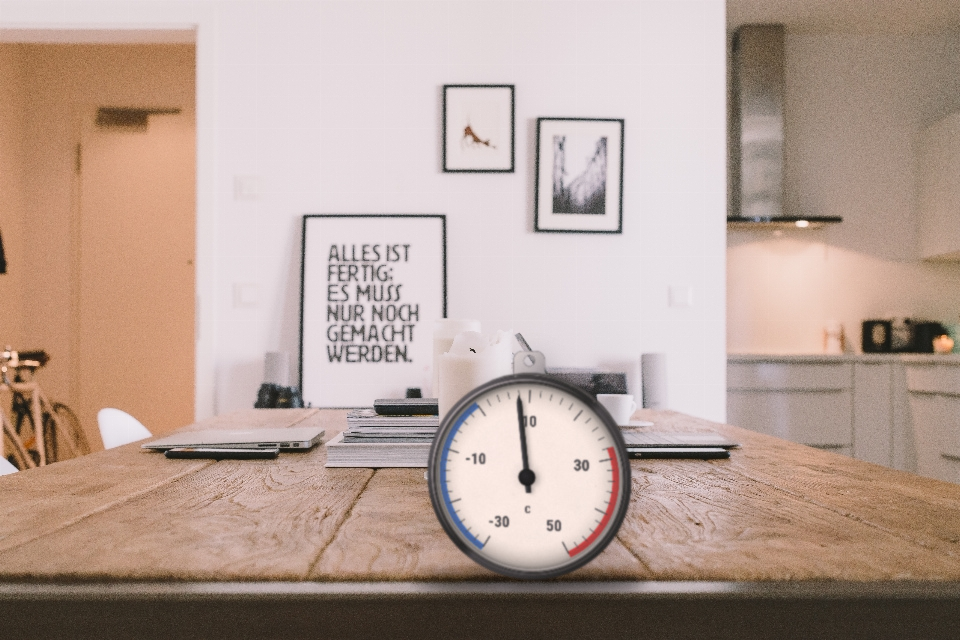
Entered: 8 °C
